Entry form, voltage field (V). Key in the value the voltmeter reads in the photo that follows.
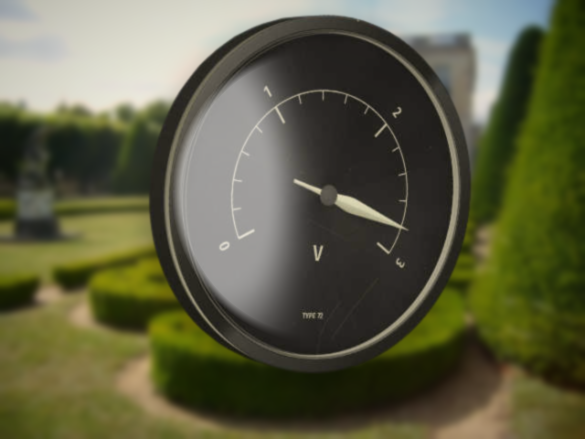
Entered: 2.8 V
